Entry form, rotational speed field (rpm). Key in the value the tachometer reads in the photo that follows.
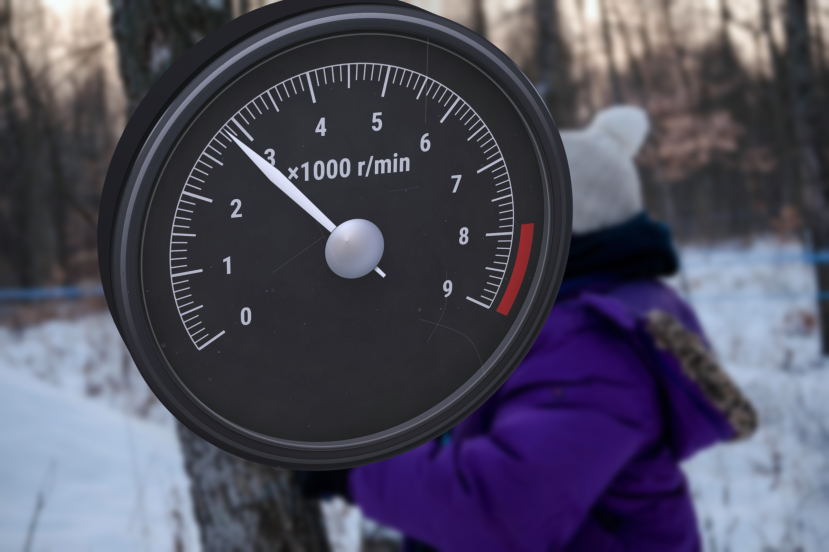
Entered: 2850 rpm
